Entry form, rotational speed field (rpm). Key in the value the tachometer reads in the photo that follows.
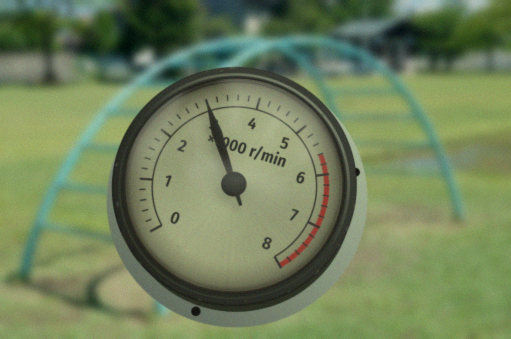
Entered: 3000 rpm
